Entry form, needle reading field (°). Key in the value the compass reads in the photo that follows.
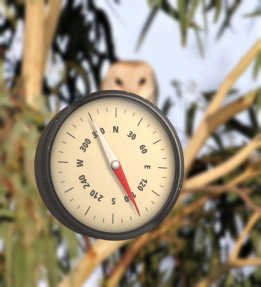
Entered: 150 °
